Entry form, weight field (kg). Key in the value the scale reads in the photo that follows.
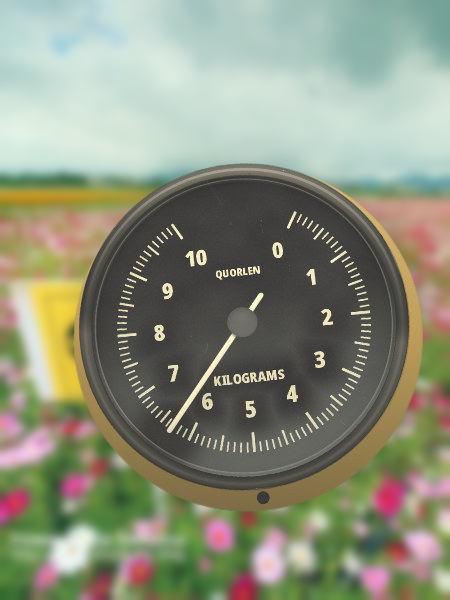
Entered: 6.3 kg
